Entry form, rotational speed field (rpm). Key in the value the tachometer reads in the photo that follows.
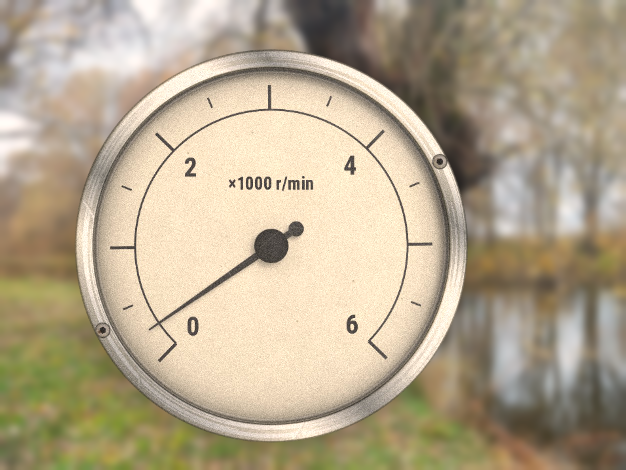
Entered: 250 rpm
